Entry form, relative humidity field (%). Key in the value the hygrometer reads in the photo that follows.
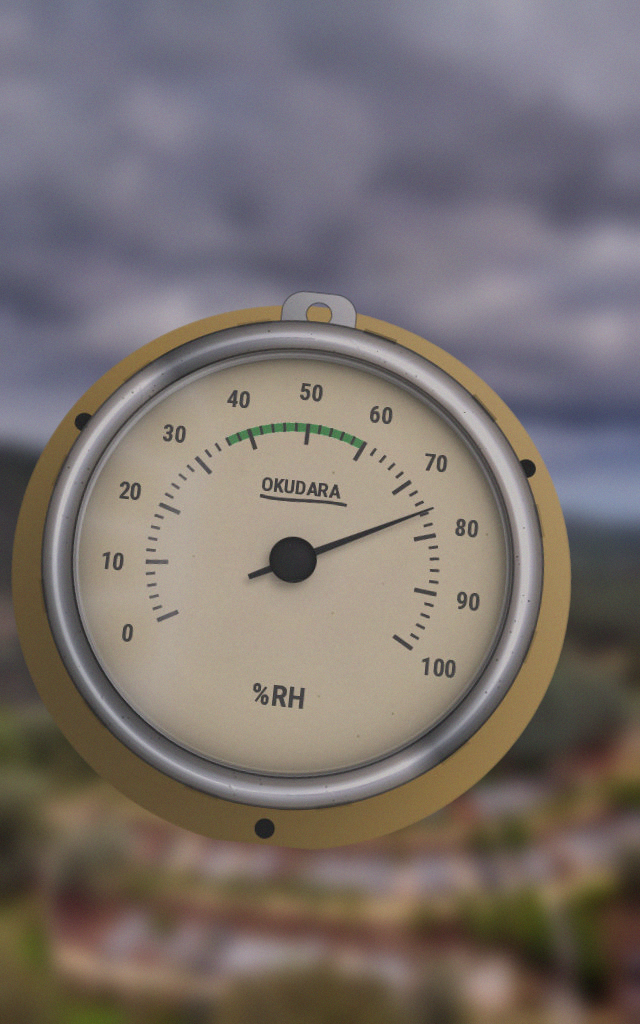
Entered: 76 %
